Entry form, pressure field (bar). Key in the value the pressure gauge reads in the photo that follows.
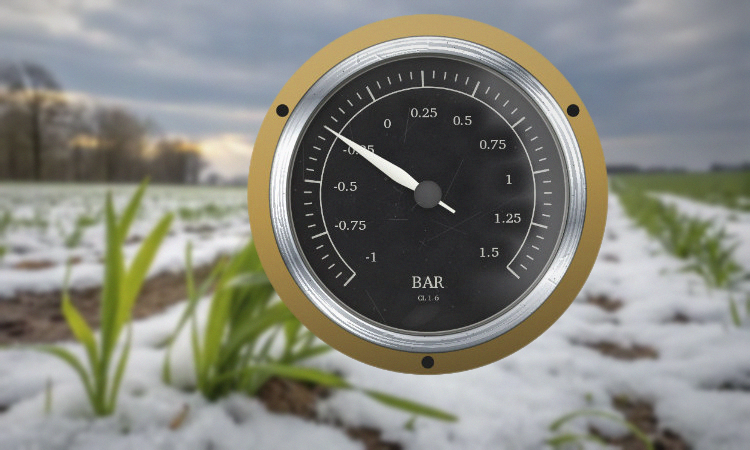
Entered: -0.25 bar
